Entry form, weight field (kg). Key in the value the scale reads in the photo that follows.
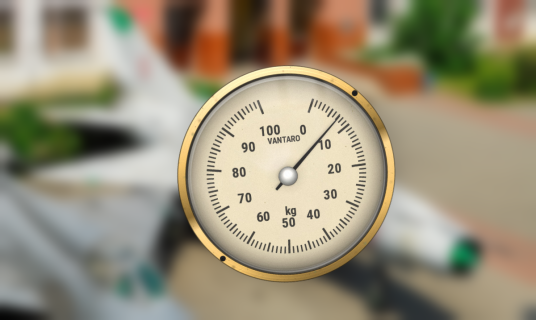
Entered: 7 kg
